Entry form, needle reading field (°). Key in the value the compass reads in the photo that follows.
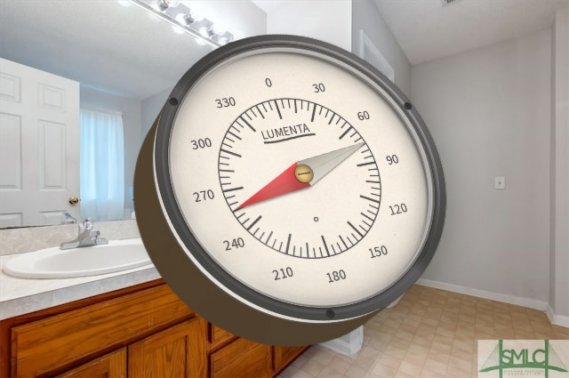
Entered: 255 °
